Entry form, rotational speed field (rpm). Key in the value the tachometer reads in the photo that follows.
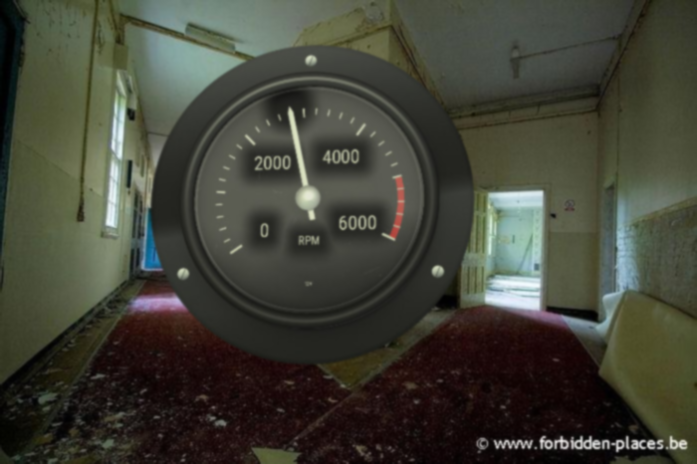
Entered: 2800 rpm
